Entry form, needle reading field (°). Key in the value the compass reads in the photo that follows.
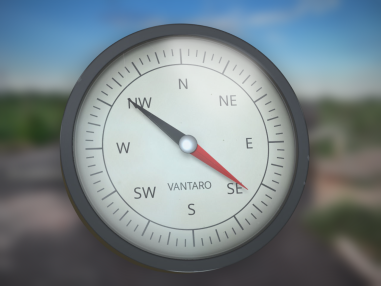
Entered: 130 °
